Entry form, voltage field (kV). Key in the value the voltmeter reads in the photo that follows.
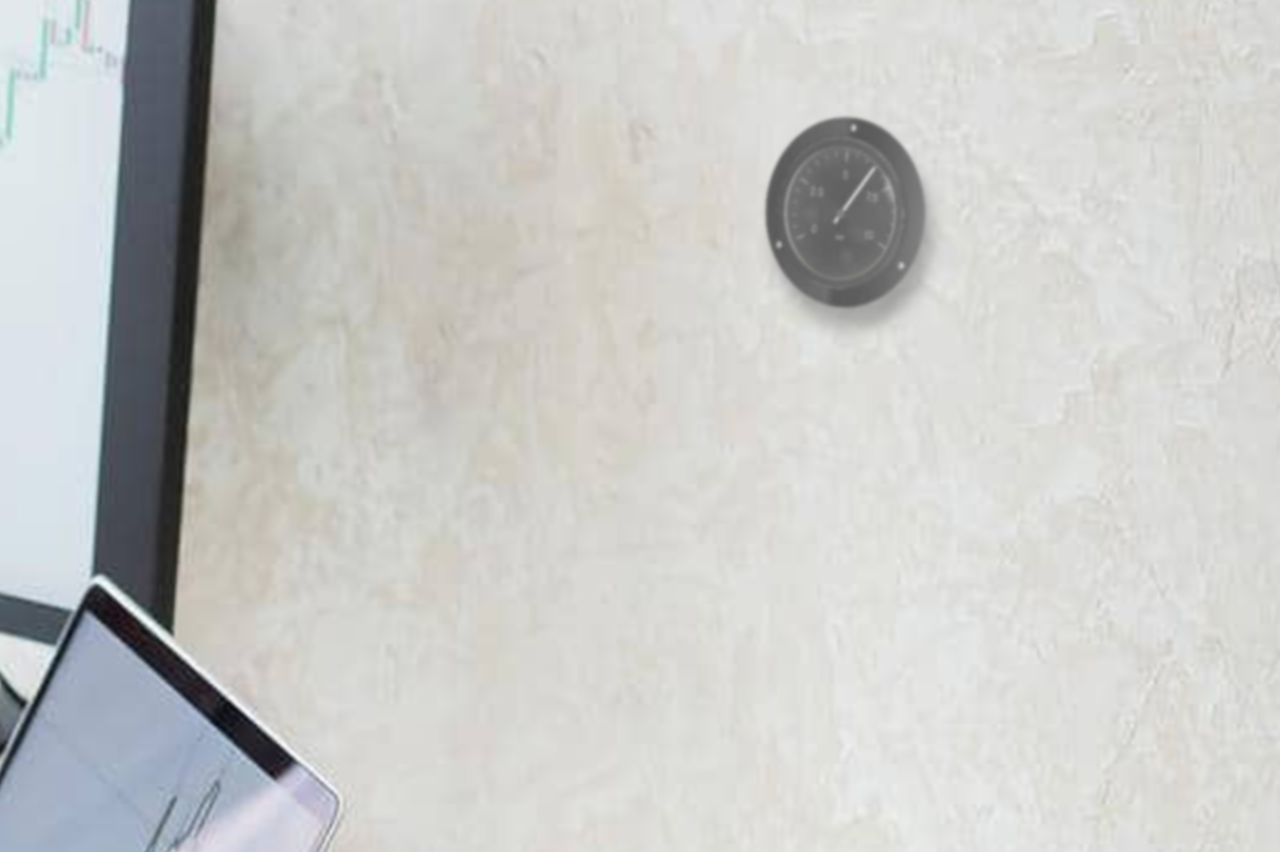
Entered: 6.5 kV
